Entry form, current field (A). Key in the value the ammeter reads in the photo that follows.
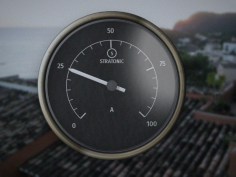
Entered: 25 A
